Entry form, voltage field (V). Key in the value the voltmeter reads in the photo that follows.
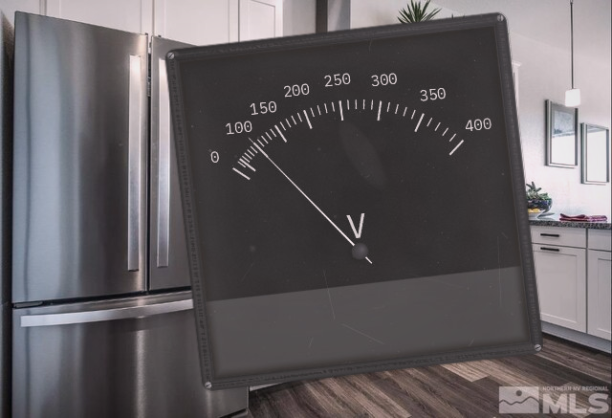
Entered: 100 V
